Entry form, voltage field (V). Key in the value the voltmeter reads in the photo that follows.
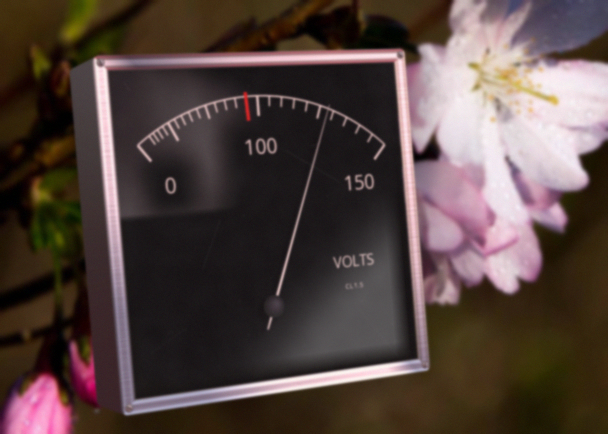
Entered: 127.5 V
